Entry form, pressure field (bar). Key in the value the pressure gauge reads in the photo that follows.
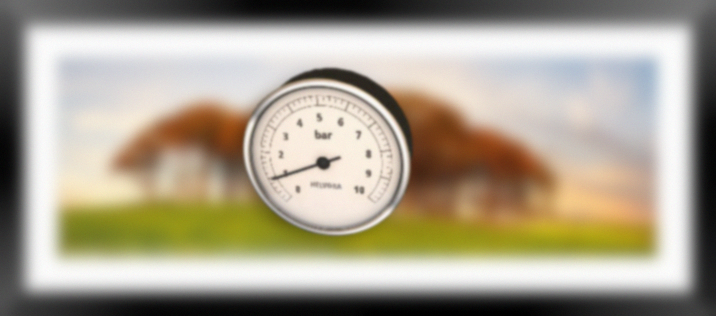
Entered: 1 bar
